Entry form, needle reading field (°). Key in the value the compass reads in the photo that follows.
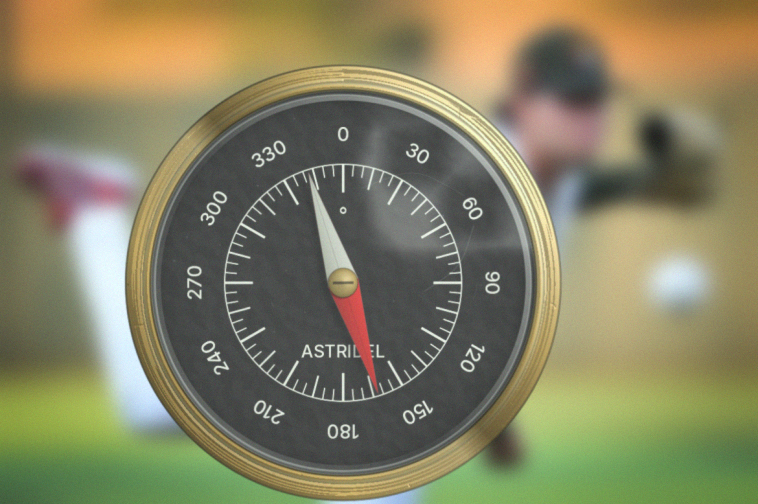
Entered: 162.5 °
